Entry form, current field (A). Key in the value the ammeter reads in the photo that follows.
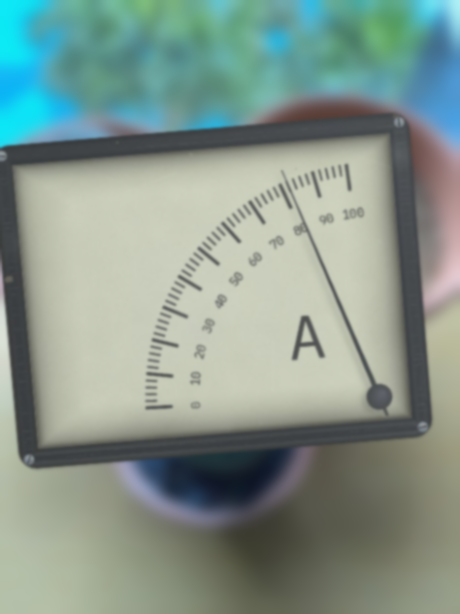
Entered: 82 A
